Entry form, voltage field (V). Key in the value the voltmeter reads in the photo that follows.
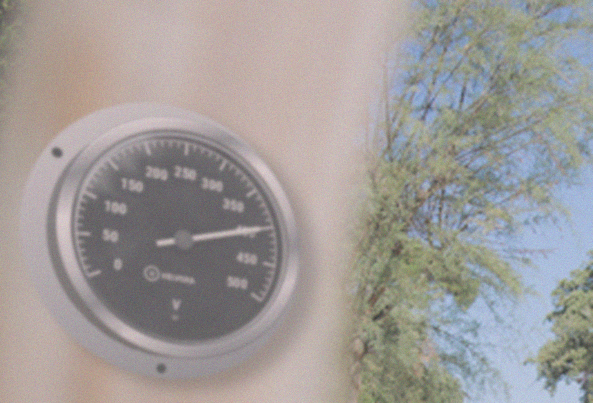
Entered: 400 V
